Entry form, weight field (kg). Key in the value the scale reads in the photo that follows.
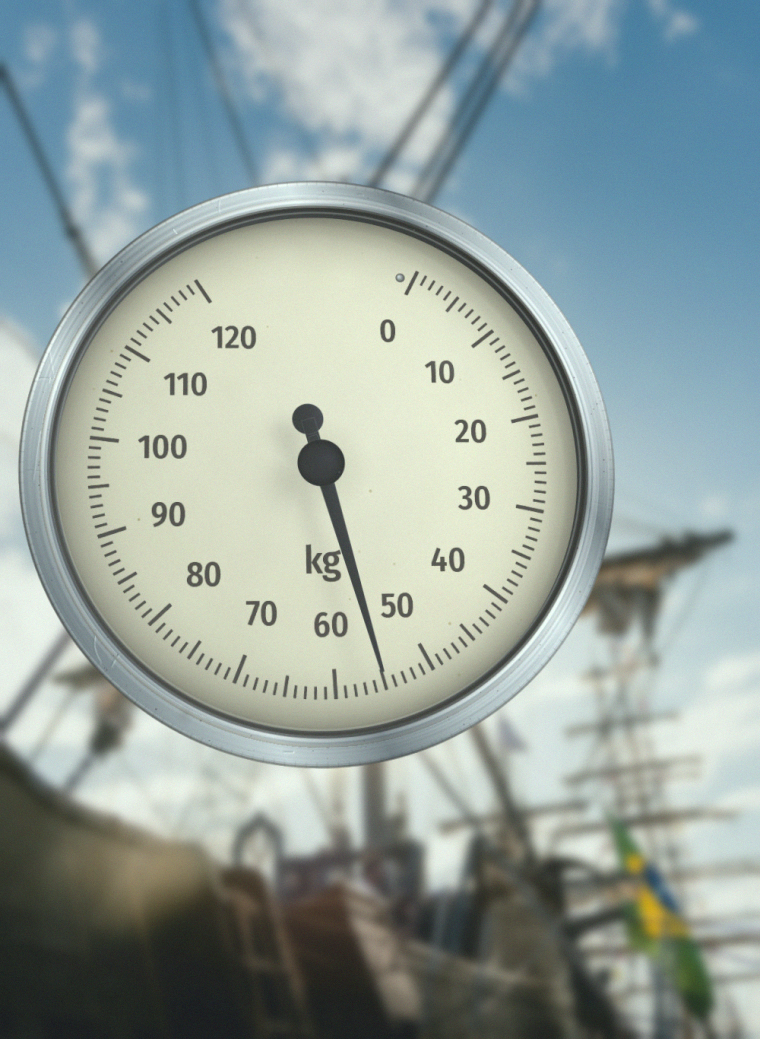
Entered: 55 kg
